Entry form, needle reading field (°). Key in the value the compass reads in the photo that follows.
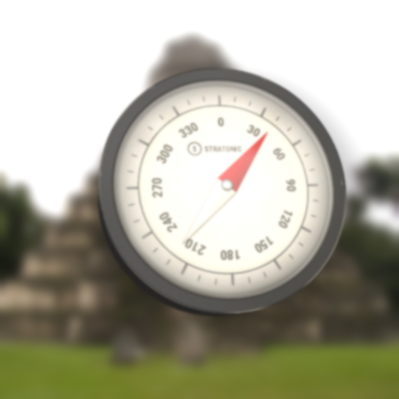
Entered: 40 °
